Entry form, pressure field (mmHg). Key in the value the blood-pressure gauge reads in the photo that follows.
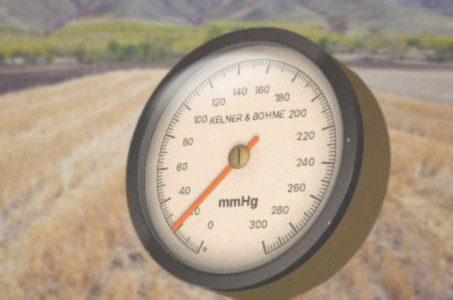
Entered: 20 mmHg
